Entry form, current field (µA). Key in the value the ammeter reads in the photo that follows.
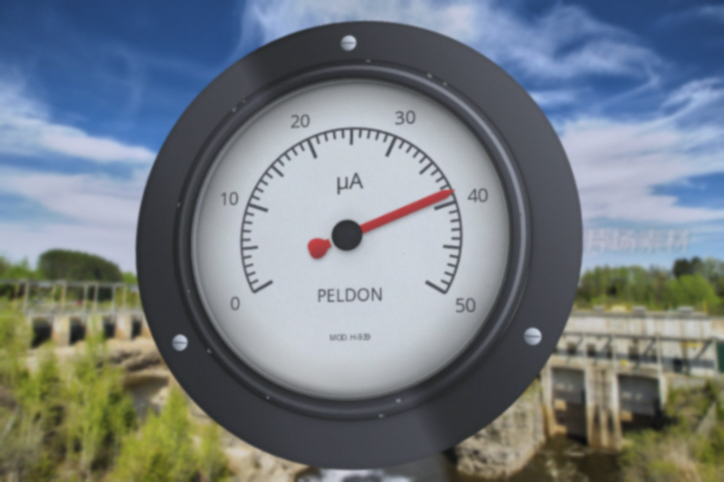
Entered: 39 µA
